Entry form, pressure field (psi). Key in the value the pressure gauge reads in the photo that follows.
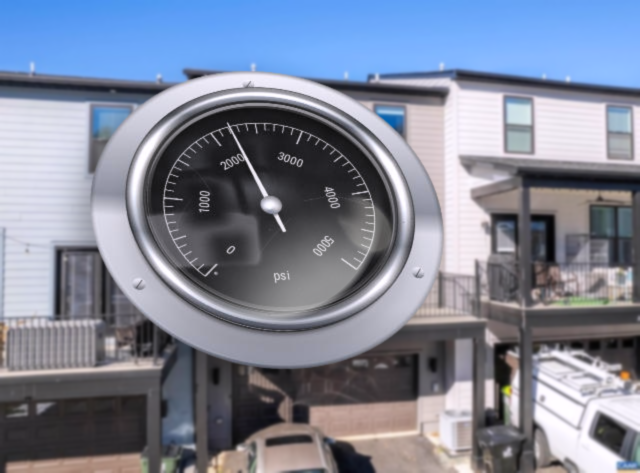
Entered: 2200 psi
